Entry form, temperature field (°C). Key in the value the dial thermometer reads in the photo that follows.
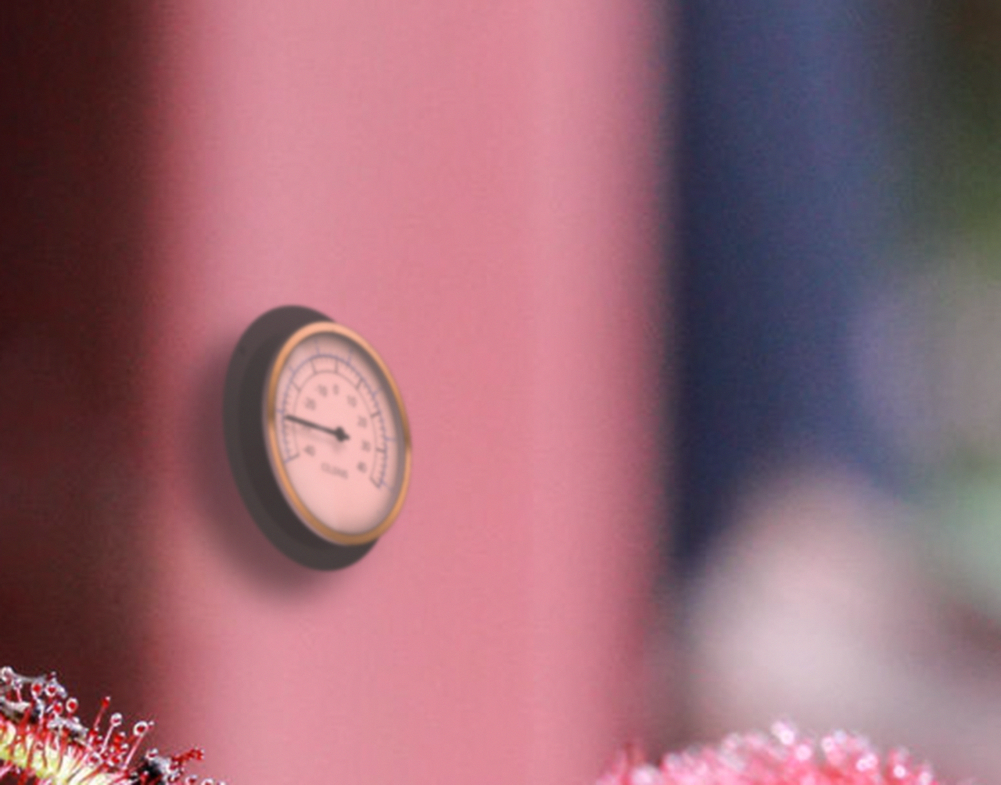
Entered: -30 °C
